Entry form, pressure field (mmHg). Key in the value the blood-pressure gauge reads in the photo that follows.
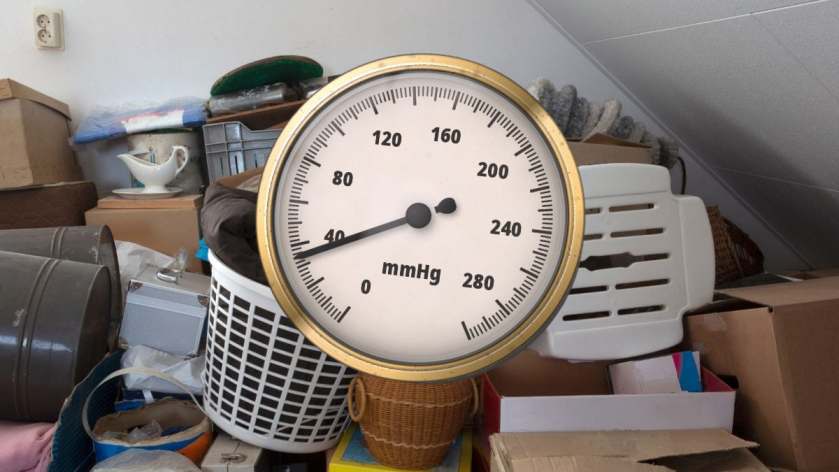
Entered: 34 mmHg
